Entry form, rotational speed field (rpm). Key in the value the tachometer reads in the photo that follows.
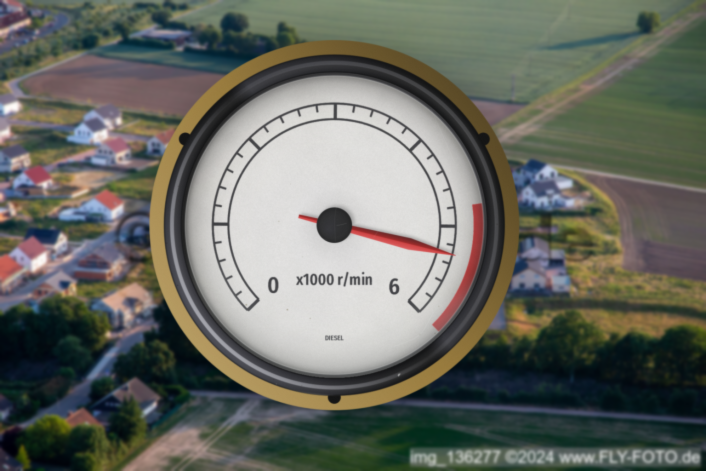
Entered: 5300 rpm
